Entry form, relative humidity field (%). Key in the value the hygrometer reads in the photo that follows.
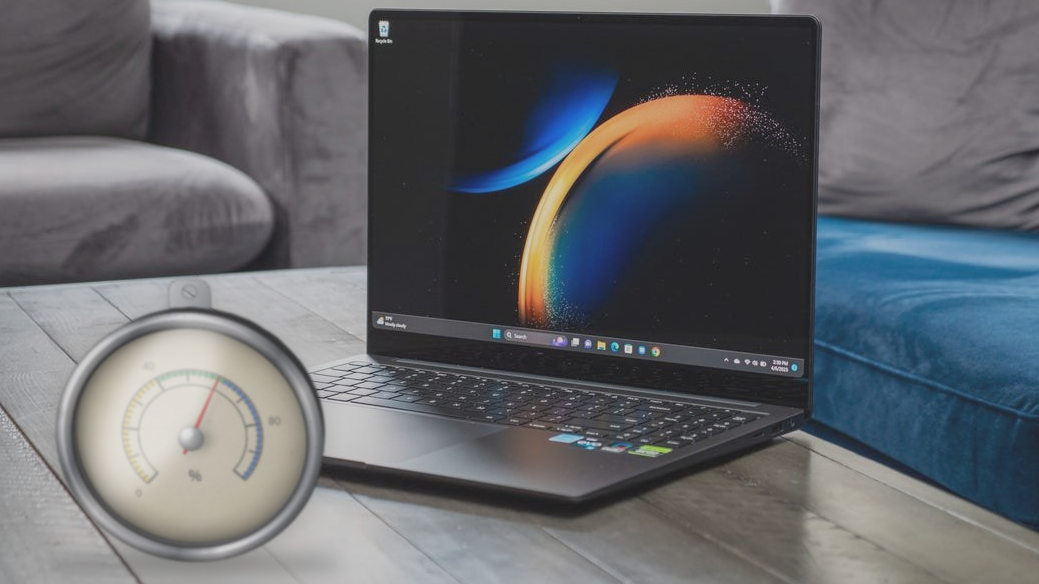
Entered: 60 %
